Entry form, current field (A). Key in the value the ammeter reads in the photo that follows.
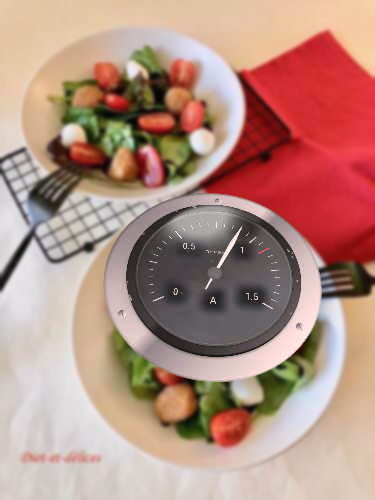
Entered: 0.9 A
